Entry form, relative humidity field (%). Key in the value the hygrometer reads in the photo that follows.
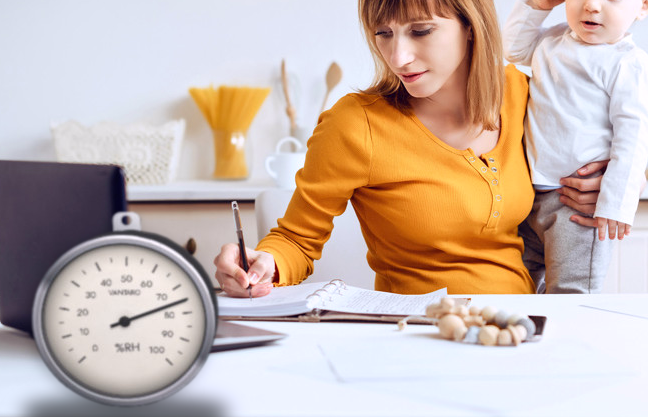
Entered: 75 %
